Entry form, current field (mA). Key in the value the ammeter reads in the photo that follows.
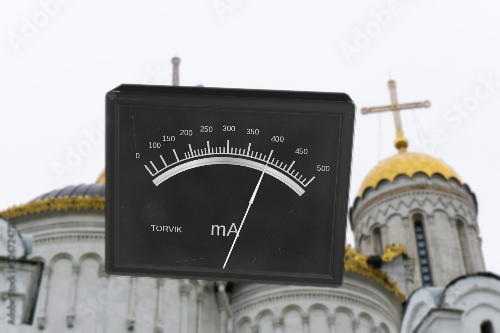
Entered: 400 mA
